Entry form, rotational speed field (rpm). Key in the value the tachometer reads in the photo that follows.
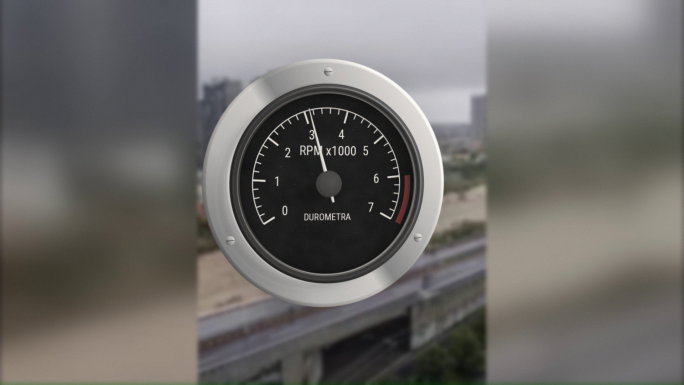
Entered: 3100 rpm
